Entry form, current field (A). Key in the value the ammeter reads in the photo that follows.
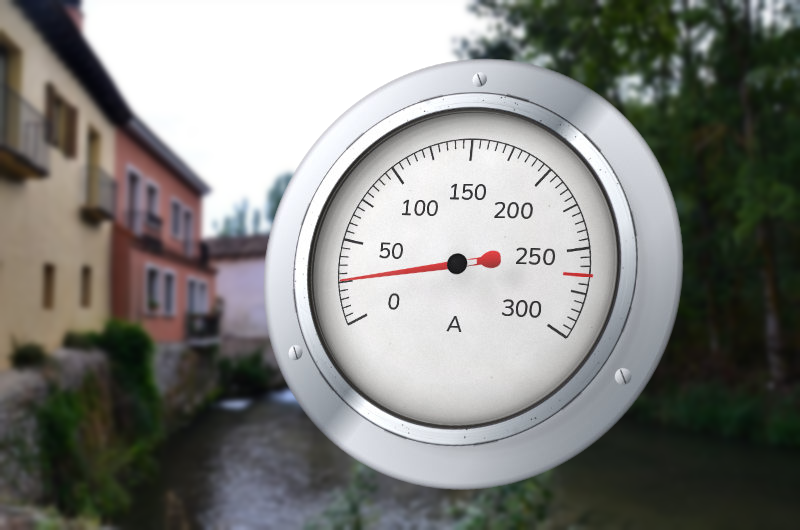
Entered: 25 A
